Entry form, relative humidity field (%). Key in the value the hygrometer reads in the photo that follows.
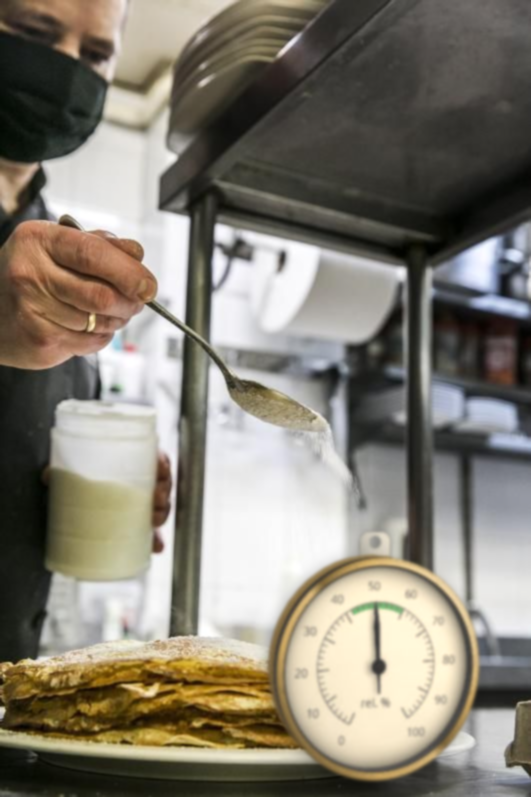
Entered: 50 %
